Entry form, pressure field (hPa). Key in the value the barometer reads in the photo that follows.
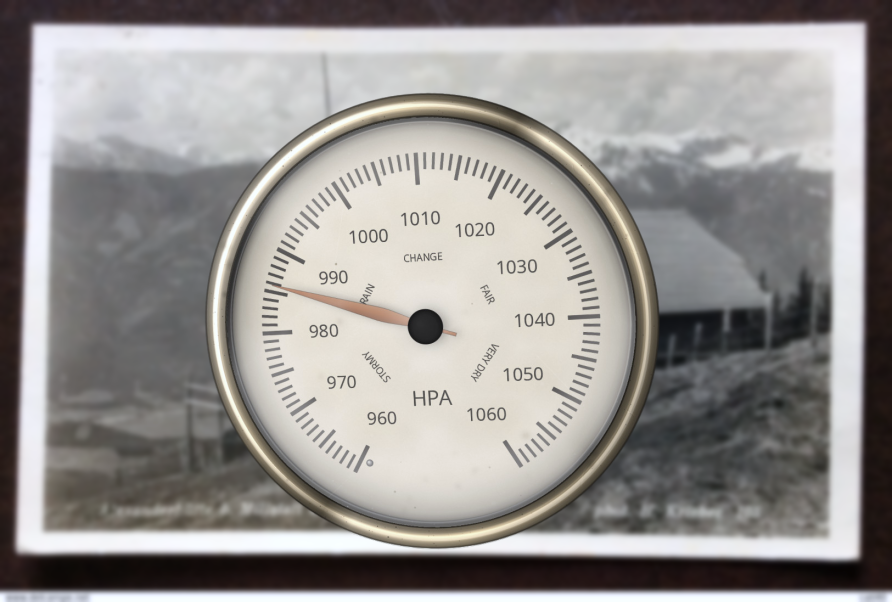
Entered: 986 hPa
